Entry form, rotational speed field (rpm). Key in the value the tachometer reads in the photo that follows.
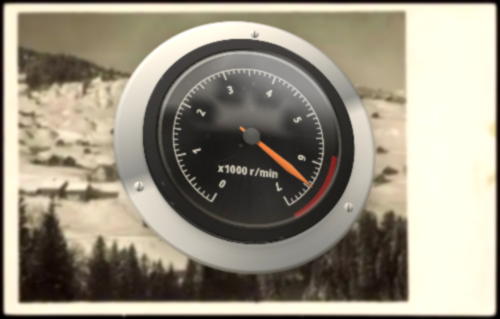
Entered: 6500 rpm
